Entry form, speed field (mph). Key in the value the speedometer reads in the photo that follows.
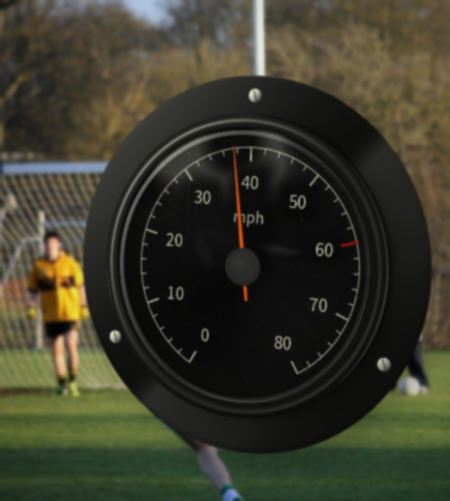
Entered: 38 mph
